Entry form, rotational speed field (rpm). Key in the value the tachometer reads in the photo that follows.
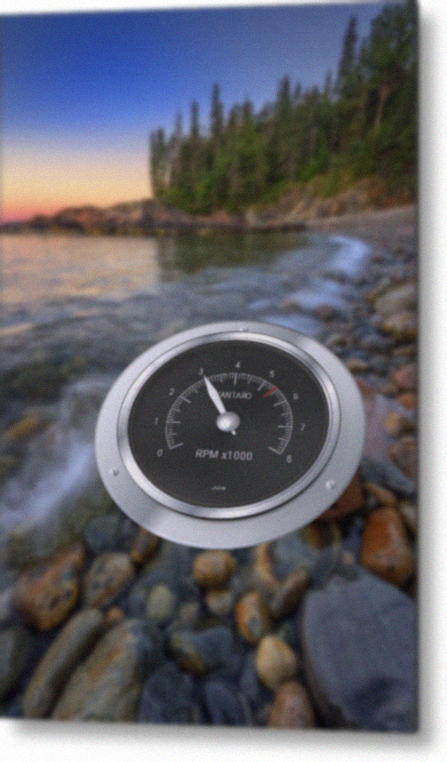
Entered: 3000 rpm
